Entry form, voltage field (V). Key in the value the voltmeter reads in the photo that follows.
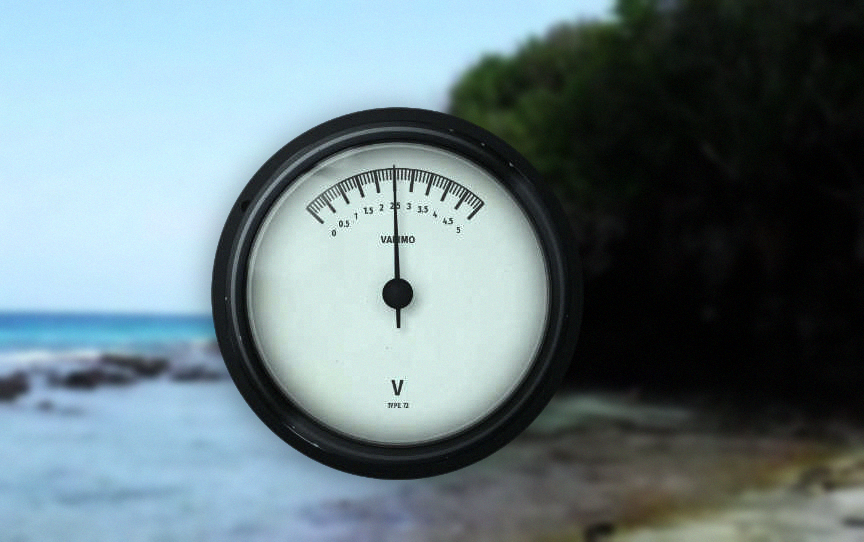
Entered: 2.5 V
